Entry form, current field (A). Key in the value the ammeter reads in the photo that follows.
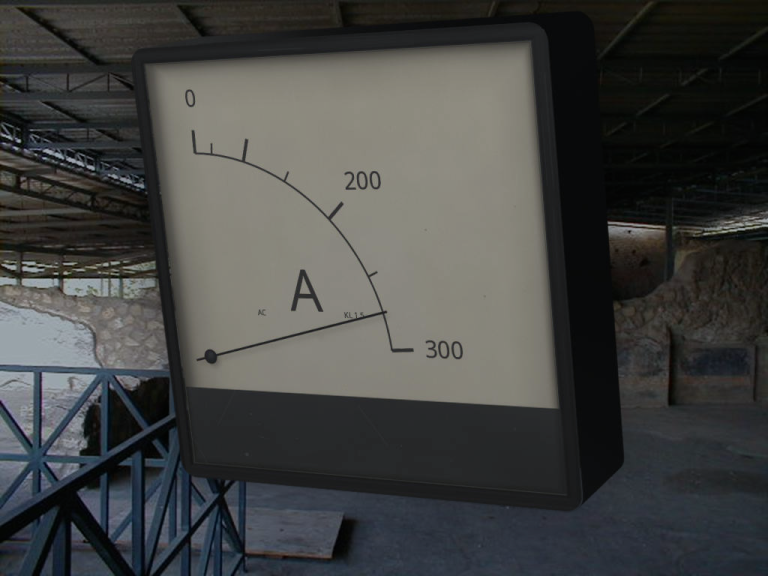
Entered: 275 A
